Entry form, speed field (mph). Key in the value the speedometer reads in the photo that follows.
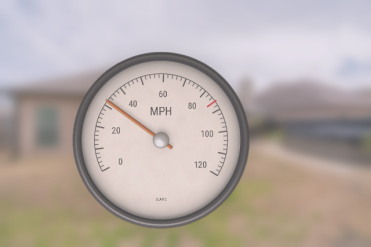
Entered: 32 mph
